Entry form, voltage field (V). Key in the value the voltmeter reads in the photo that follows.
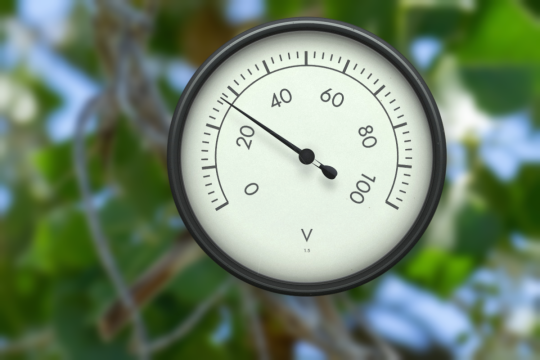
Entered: 27 V
